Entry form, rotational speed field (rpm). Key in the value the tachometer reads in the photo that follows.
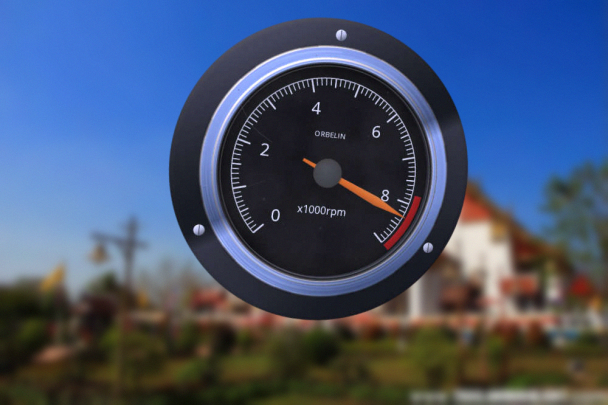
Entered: 8300 rpm
